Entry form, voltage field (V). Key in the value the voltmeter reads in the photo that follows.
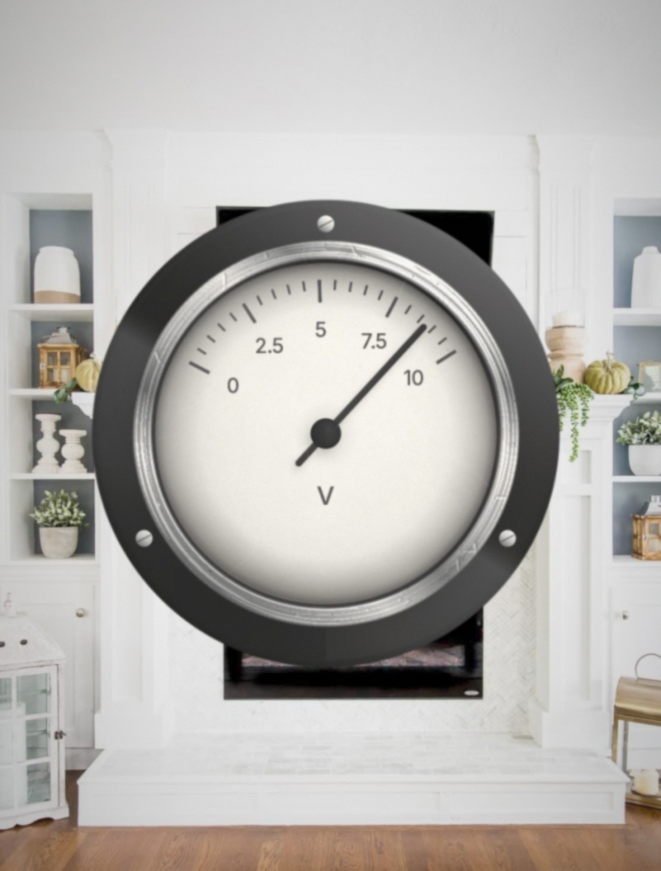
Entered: 8.75 V
